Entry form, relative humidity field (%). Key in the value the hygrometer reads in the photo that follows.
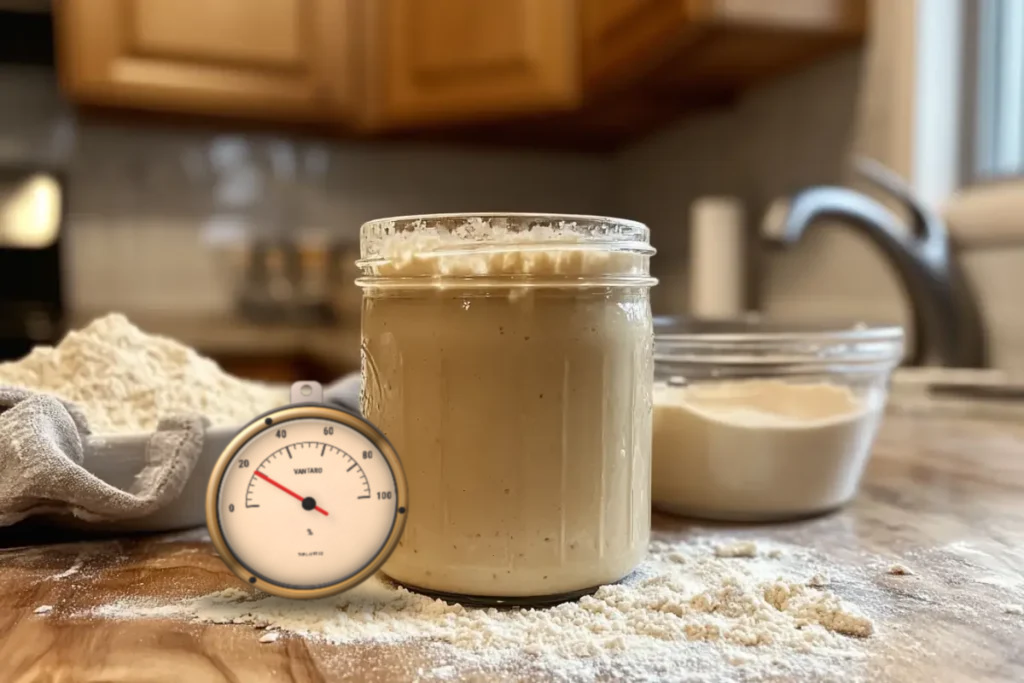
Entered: 20 %
